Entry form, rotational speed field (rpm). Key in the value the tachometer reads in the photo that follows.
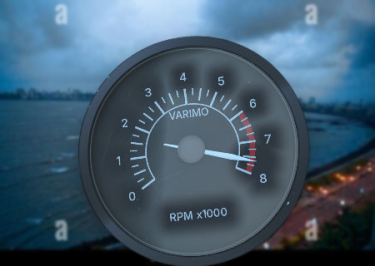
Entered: 7625 rpm
